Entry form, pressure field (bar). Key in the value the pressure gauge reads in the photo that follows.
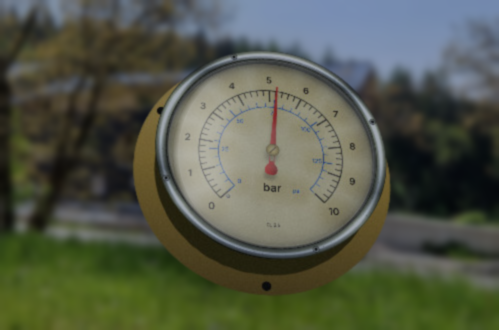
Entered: 5.2 bar
